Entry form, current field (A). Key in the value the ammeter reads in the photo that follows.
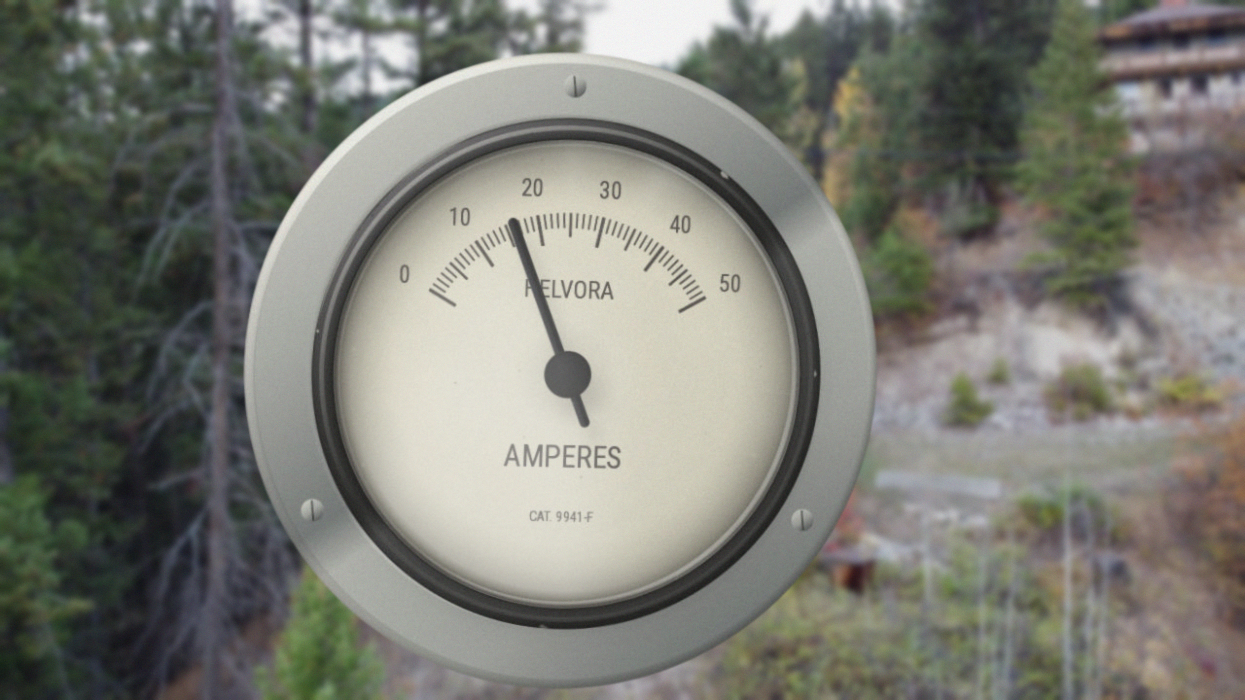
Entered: 16 A
